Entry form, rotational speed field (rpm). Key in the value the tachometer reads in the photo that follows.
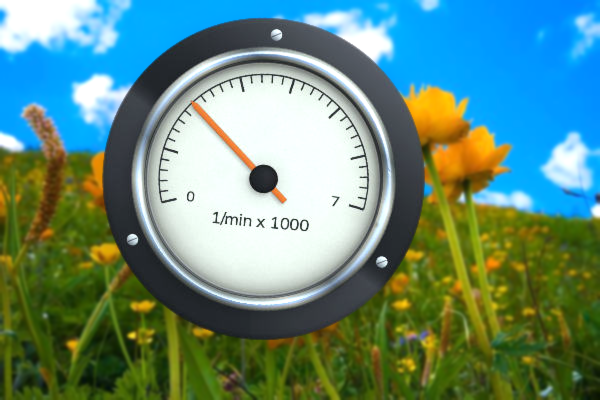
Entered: 2000 rpm
